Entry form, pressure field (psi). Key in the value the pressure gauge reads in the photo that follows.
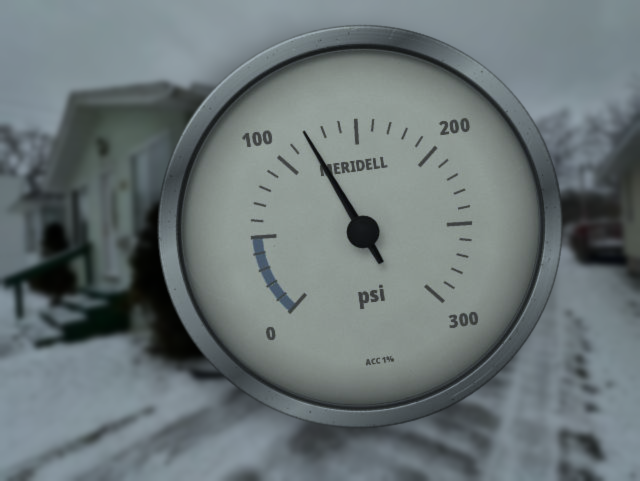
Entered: 120 psi
